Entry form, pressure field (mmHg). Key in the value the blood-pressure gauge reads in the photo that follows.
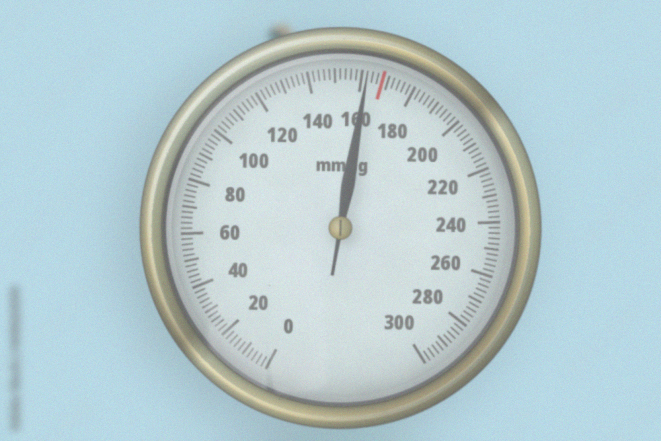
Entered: 162 mmHg
